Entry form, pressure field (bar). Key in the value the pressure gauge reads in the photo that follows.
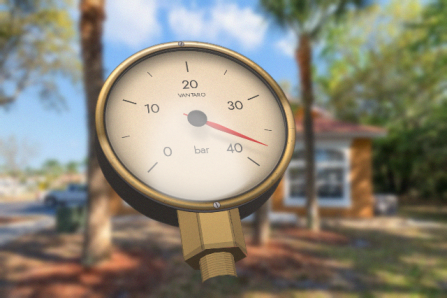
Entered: 37.5 bar
